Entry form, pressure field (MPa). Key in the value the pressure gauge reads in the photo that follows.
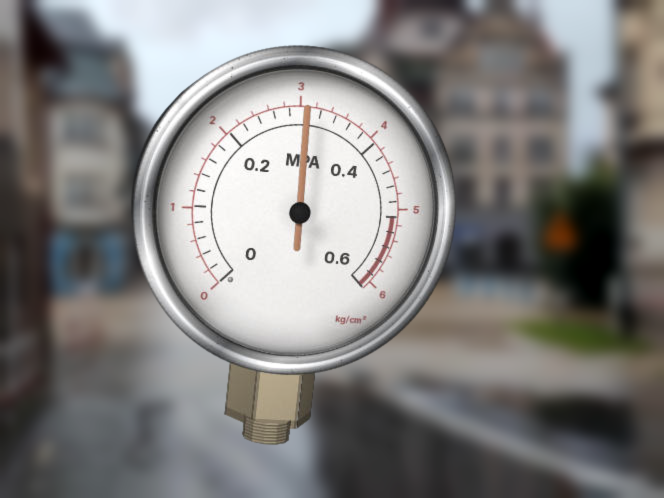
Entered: 0.3 MPa
